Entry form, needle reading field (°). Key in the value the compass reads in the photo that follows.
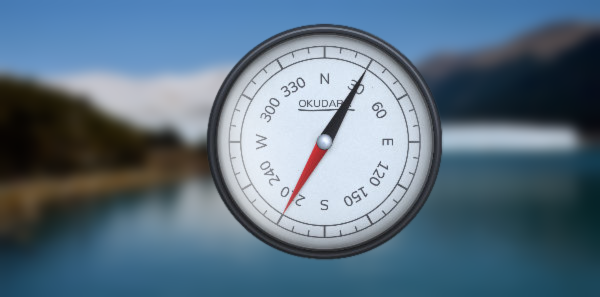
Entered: 210 °
